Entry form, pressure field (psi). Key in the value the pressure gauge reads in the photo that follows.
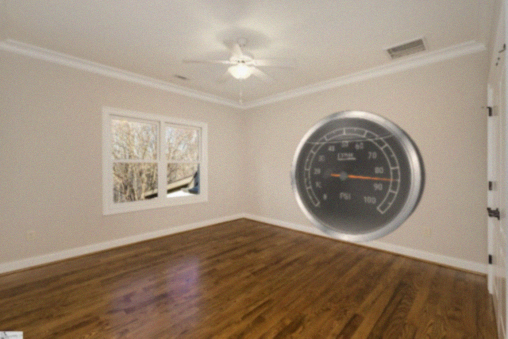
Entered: 85 psi
